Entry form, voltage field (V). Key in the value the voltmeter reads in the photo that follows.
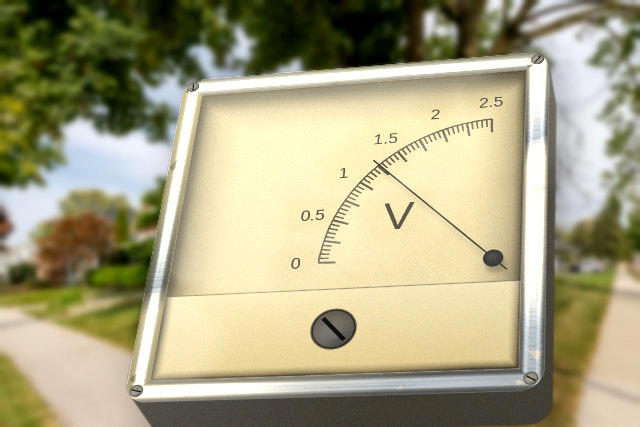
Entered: 1.25 V
